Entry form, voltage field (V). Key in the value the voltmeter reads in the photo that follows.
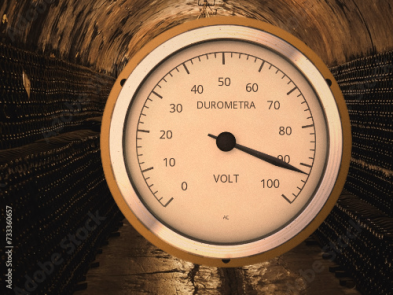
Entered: 92 V
